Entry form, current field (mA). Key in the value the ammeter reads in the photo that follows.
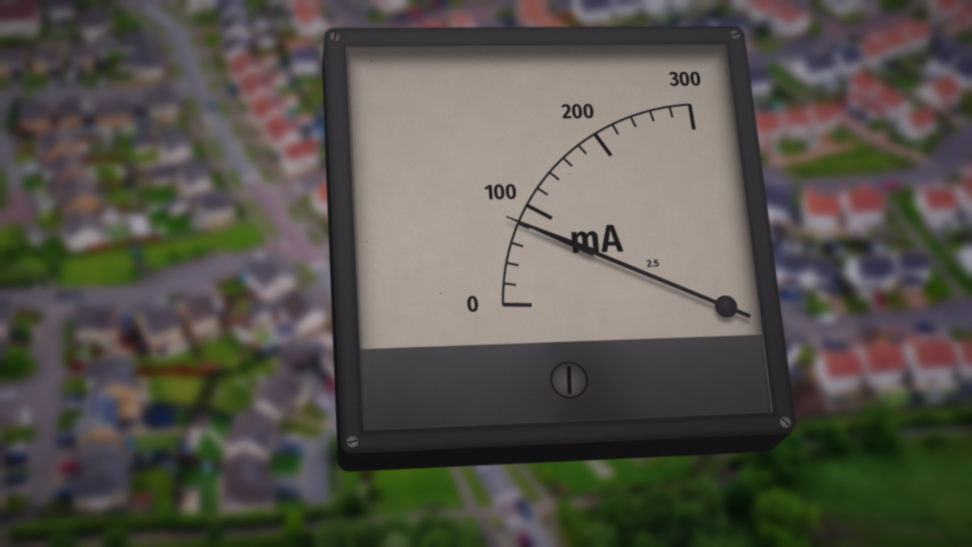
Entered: 80 mA
